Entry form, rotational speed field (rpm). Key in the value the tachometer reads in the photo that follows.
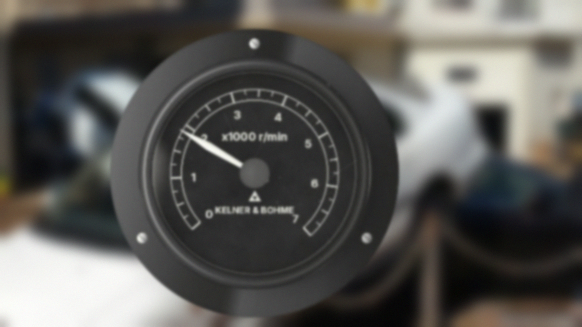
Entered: 1875 rpm
